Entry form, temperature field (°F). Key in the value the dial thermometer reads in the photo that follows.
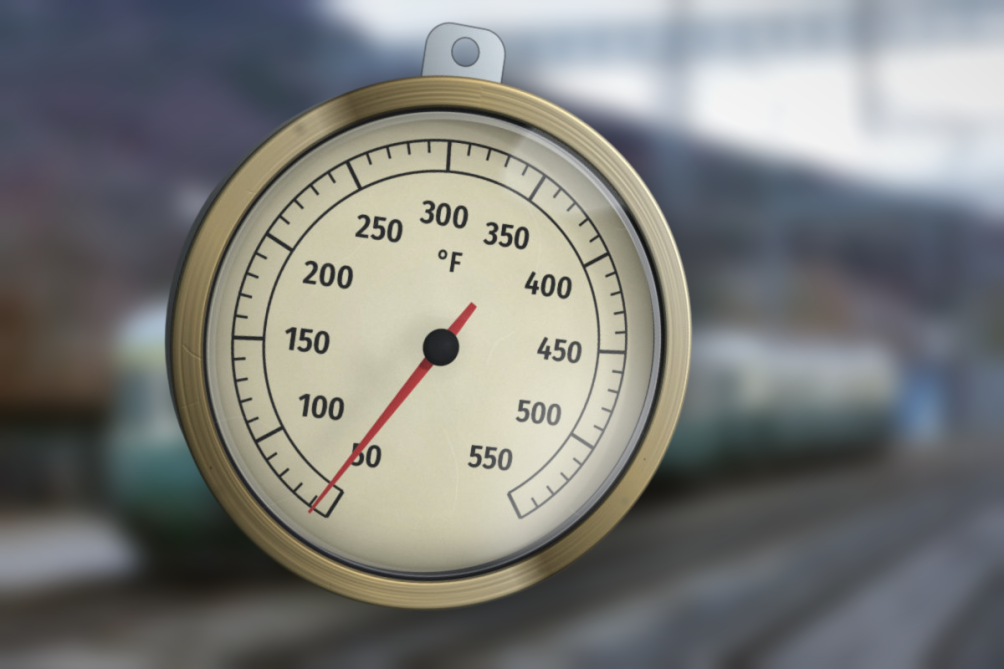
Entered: 60 °F
